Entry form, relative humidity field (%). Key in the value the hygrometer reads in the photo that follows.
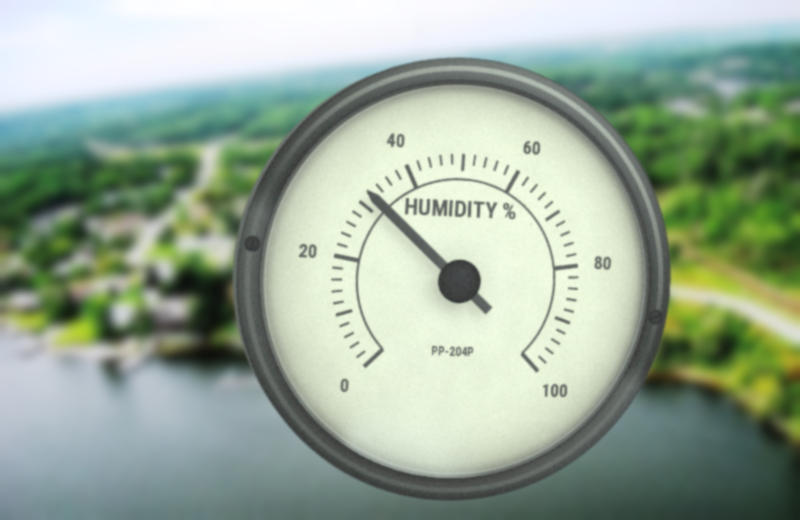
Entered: 32 %
